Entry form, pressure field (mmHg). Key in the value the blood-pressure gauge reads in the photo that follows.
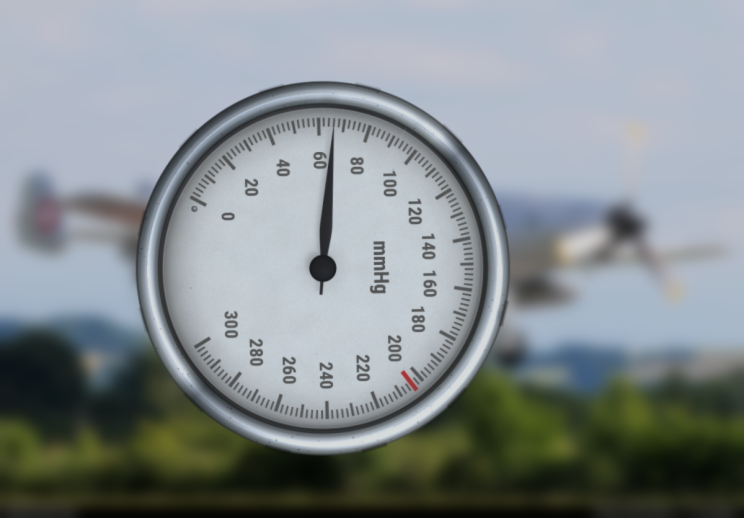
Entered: 66 mmHg
